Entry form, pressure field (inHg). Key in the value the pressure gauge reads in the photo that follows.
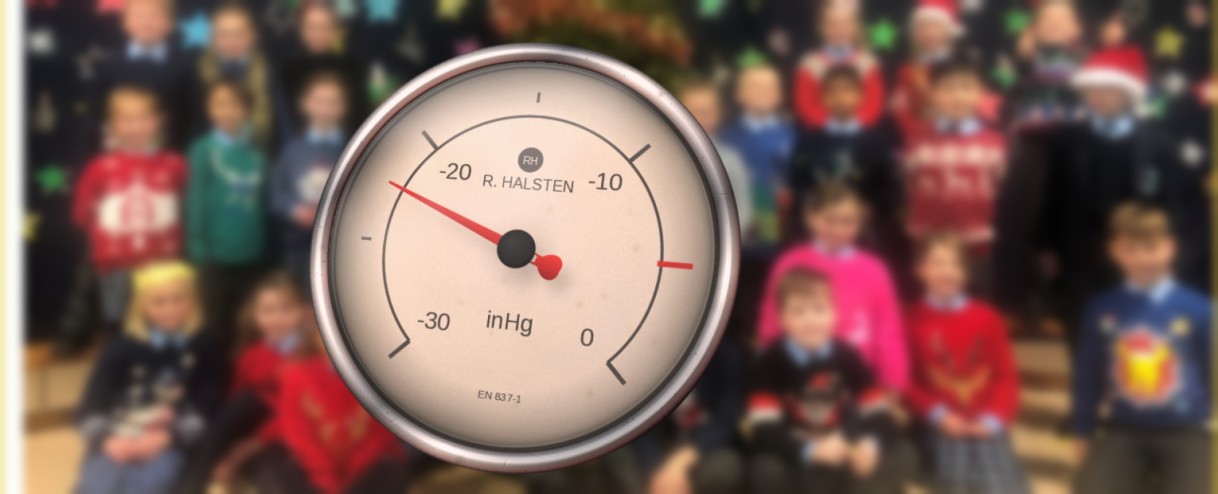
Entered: -22.5 inHg
